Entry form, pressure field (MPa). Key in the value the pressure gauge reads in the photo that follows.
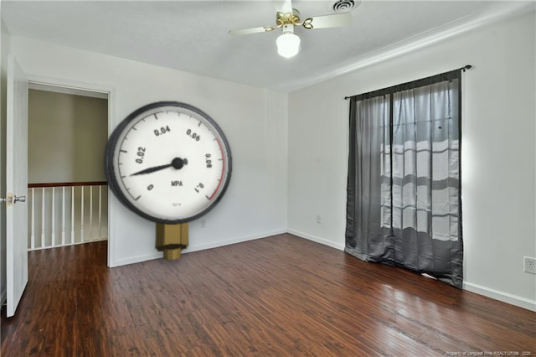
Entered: 0.01 MPa
